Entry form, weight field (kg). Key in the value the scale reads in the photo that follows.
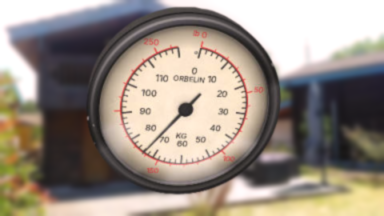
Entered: 74 kg
